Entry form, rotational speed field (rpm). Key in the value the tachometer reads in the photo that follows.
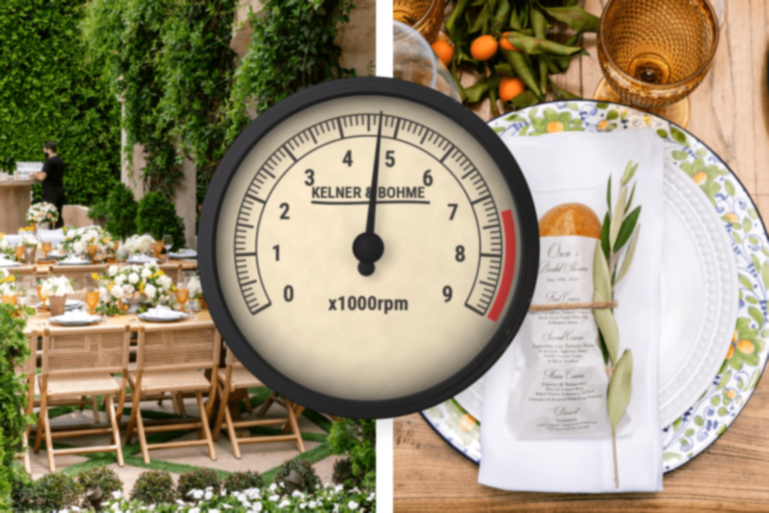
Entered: 4700 rpm
